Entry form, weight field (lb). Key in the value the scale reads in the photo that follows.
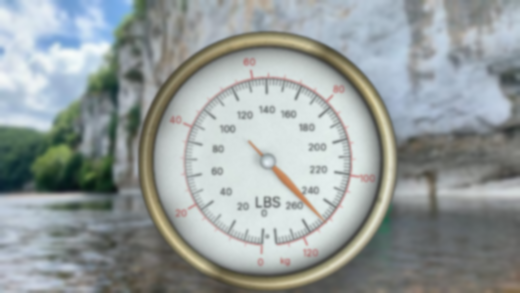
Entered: 250 lb
